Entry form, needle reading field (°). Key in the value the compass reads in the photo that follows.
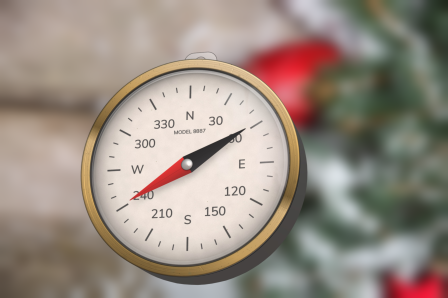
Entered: 240 °
